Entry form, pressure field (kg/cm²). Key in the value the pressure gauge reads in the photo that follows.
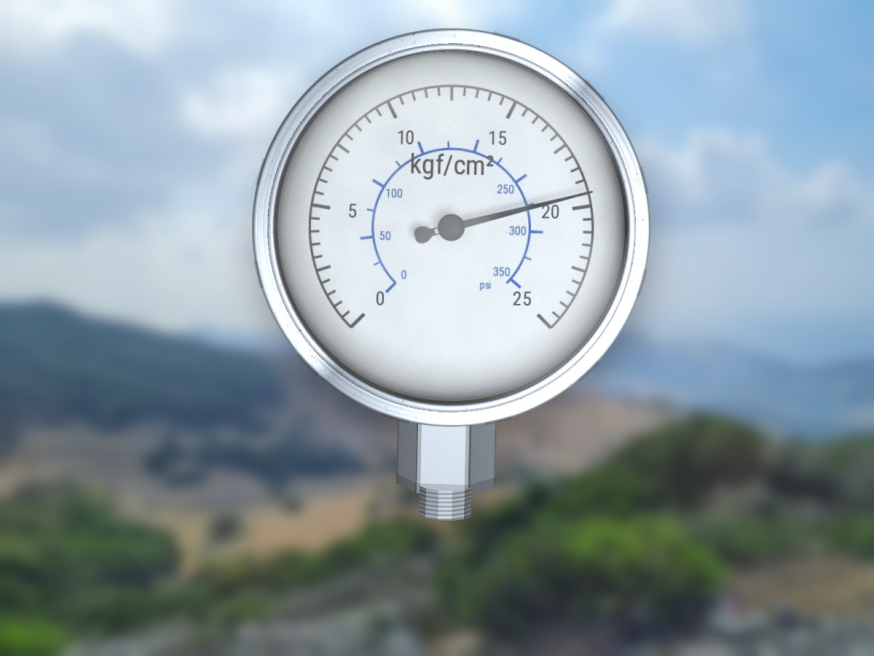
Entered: 19.5 kg/cm²
